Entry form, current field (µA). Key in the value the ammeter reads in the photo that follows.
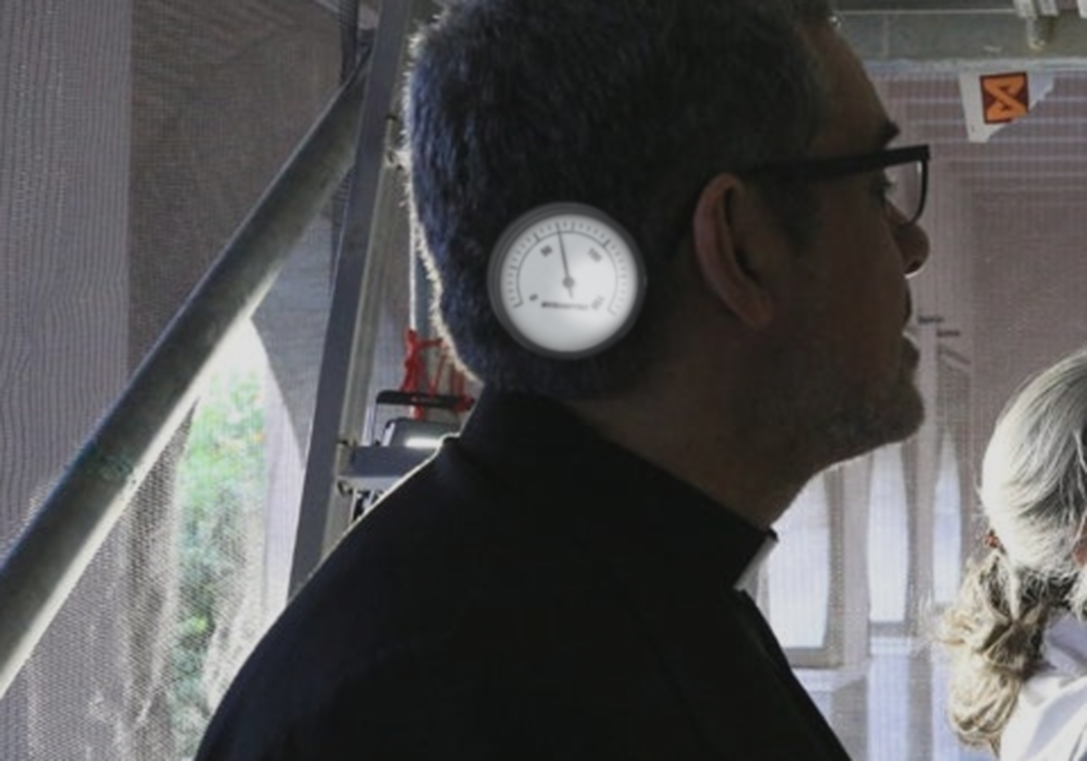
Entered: 65 µA
